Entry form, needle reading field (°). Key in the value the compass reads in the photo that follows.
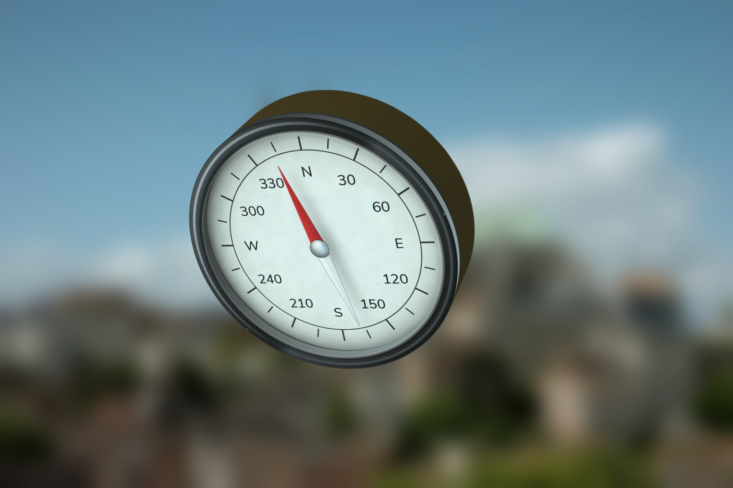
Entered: 345 °
